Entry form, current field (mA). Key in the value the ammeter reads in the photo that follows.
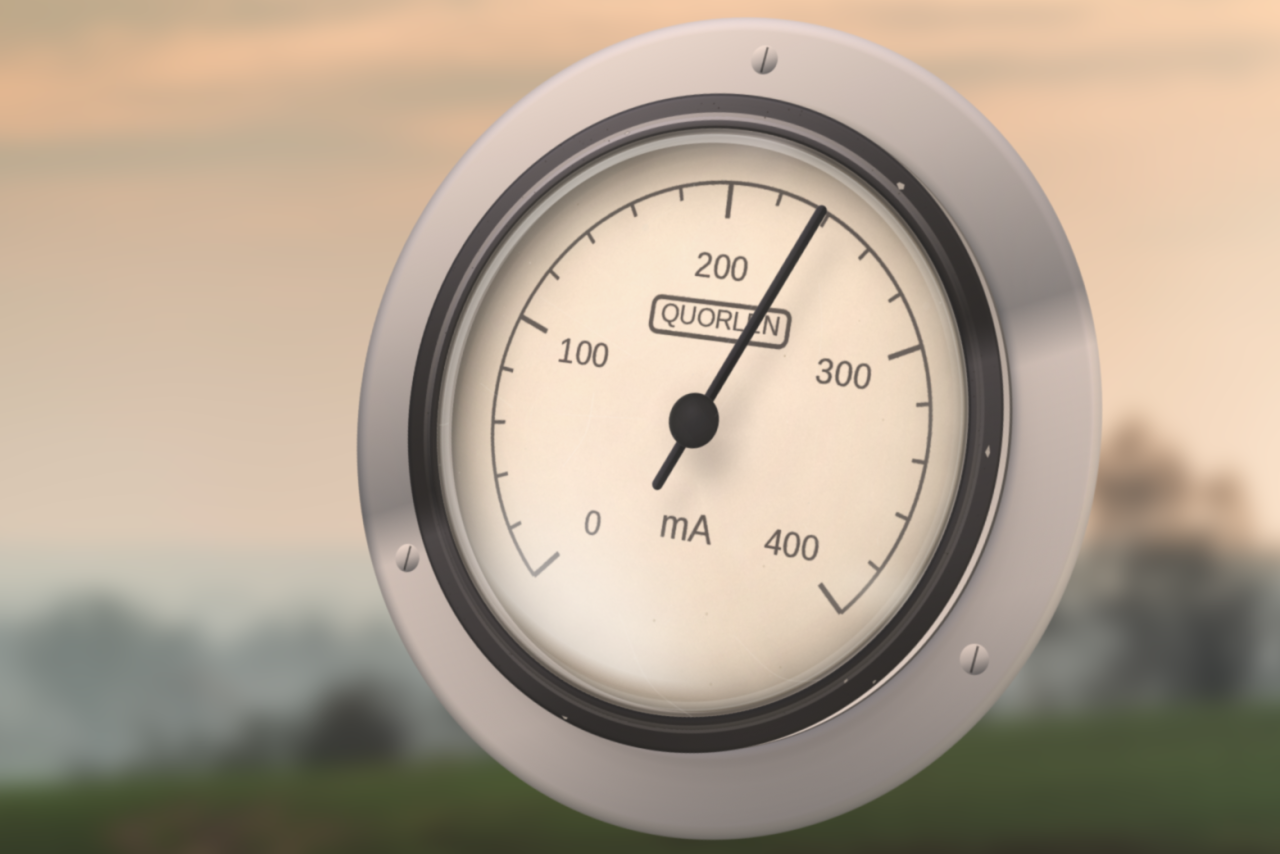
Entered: 240 mA
